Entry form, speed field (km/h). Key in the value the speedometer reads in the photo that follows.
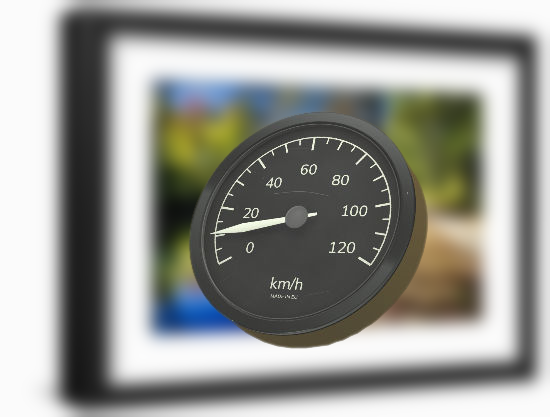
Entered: 10 km/h
